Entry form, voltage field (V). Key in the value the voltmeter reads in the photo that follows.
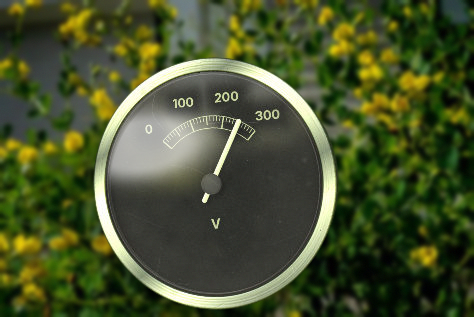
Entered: 250 V
